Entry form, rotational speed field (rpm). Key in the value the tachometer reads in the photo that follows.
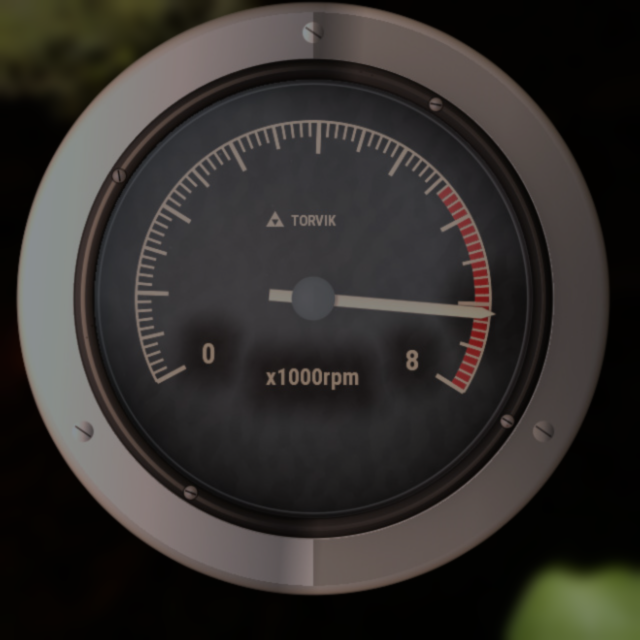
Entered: 7100 rpm
